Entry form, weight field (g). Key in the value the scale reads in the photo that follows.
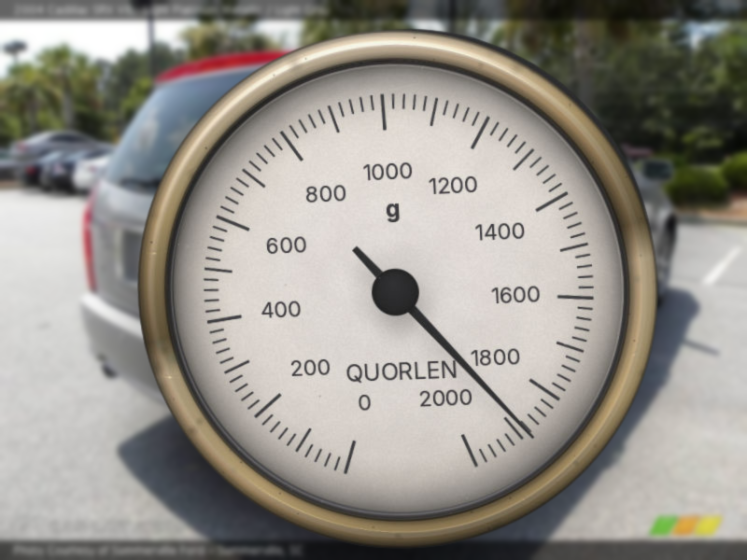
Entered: 1880 g
